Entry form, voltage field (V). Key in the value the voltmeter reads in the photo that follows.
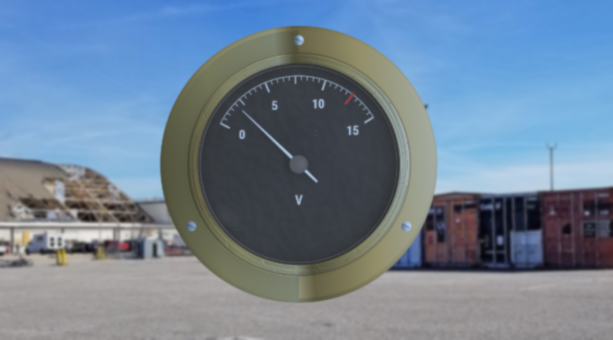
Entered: 2 V
